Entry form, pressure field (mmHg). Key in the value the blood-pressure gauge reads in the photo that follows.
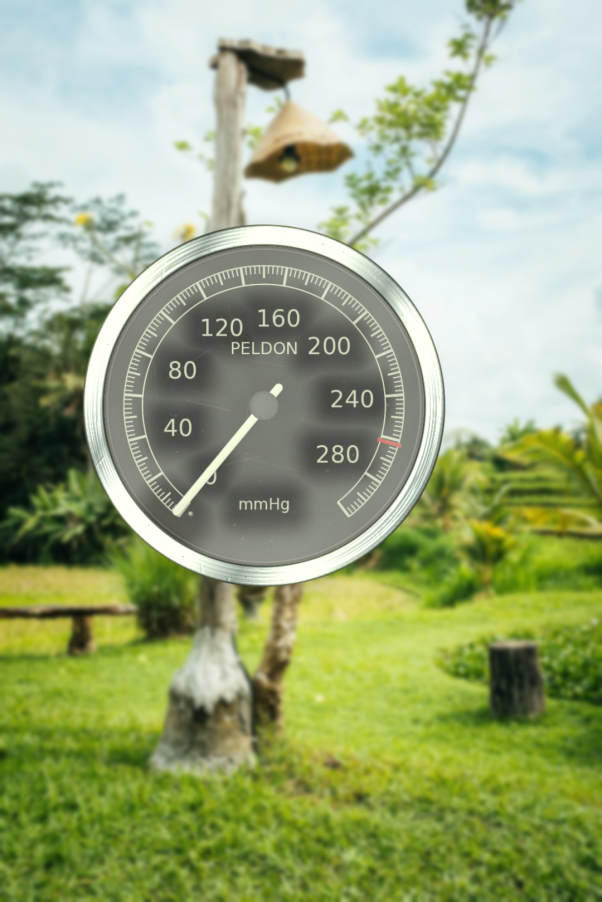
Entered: 2 mmHg
